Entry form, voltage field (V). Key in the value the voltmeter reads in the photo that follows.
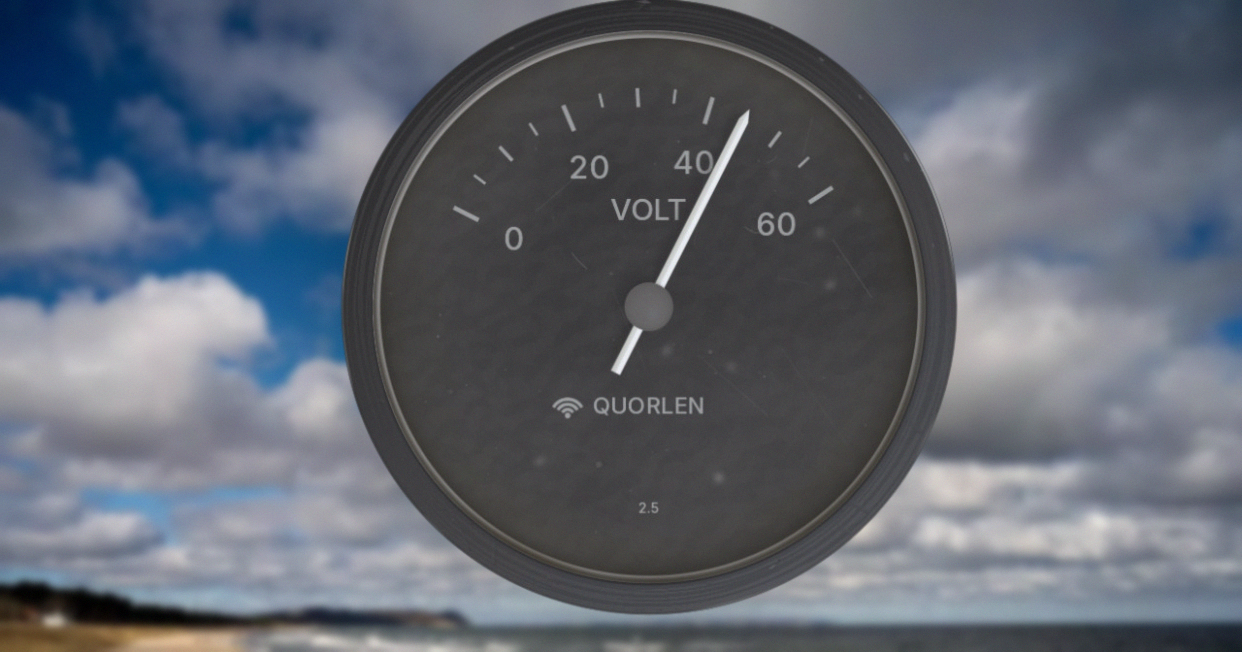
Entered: 45 V
